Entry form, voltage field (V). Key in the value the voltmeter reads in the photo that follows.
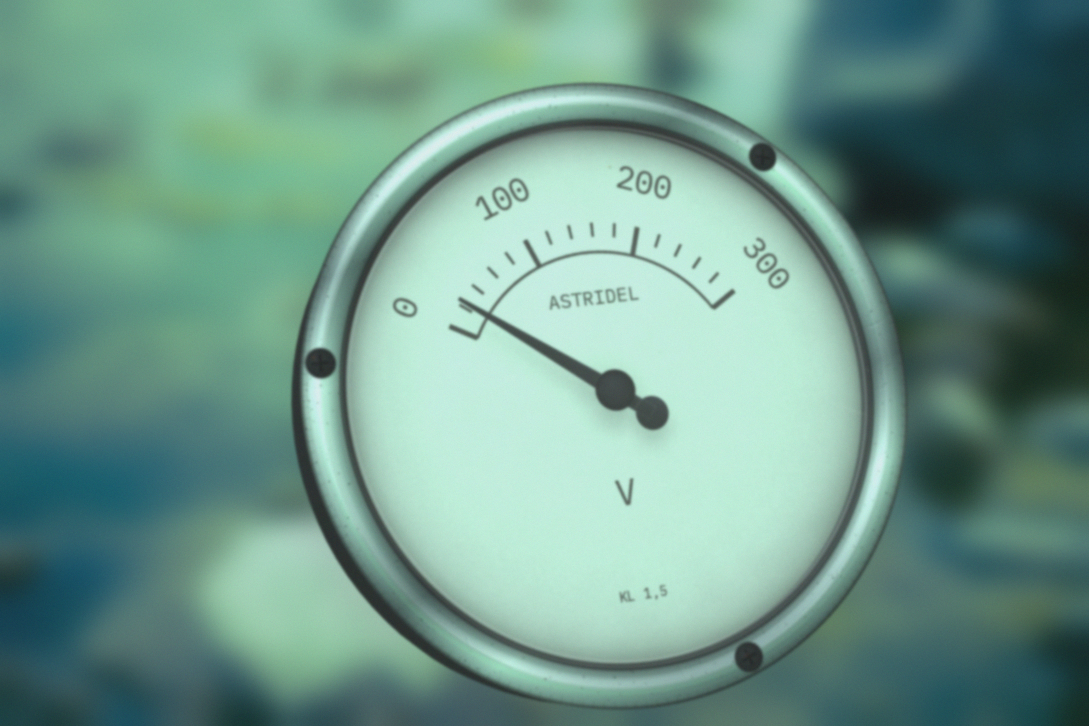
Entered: 20 V
